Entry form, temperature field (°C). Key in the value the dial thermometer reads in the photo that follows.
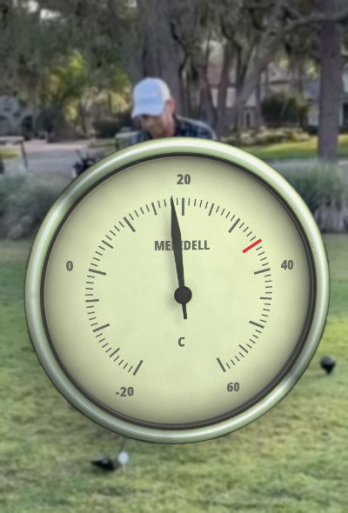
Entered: 18 °C
